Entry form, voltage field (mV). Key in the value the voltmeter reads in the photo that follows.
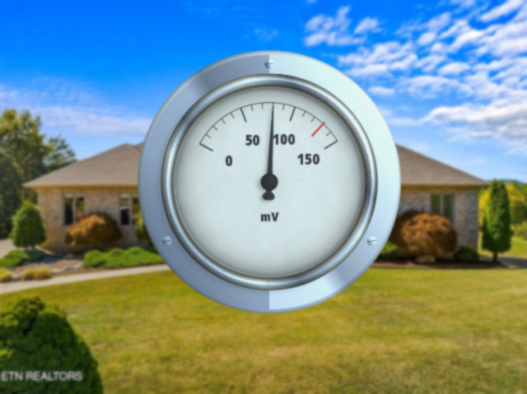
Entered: 80 mV
